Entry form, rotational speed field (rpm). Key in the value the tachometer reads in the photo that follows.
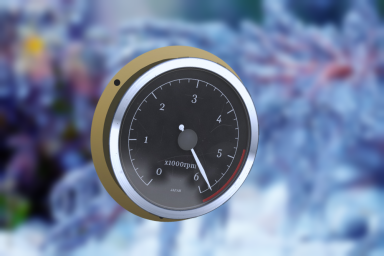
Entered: 5800 rpm
